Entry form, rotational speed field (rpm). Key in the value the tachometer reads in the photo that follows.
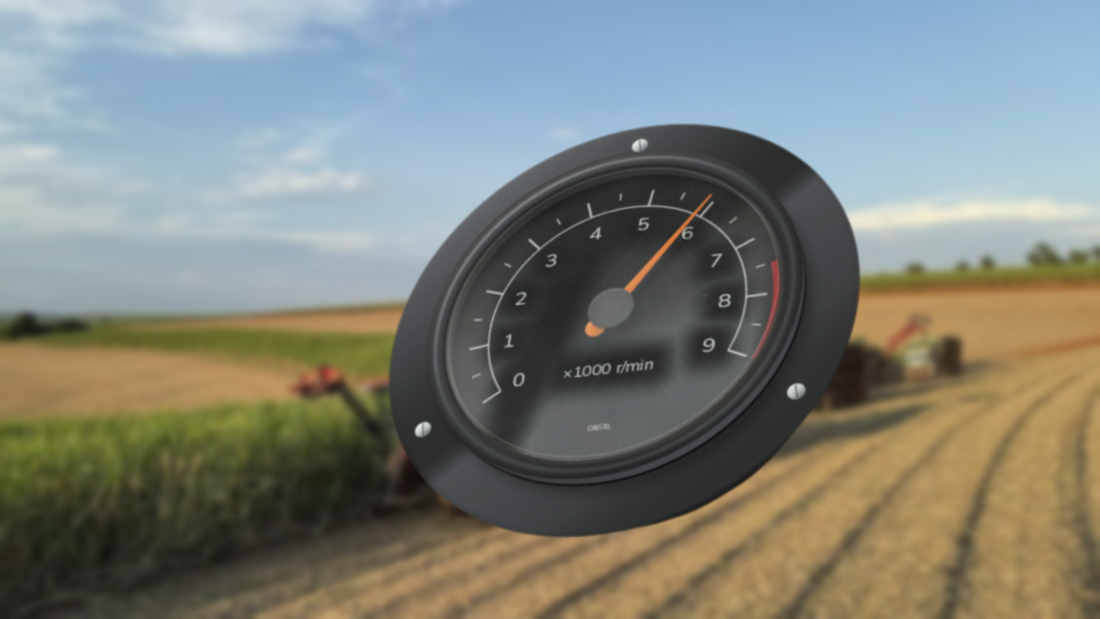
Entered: 6000 rpm
